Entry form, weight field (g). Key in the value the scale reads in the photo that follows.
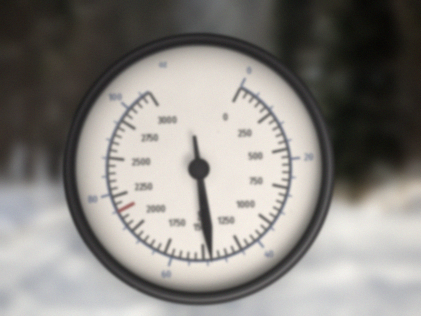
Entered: 1450 g
